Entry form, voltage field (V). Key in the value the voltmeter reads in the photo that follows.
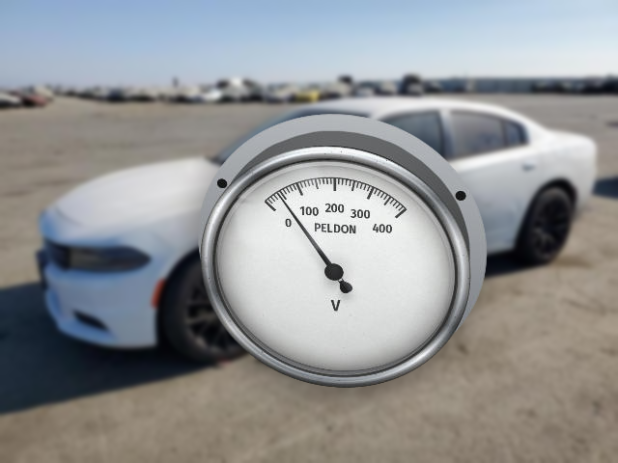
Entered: 50 V
